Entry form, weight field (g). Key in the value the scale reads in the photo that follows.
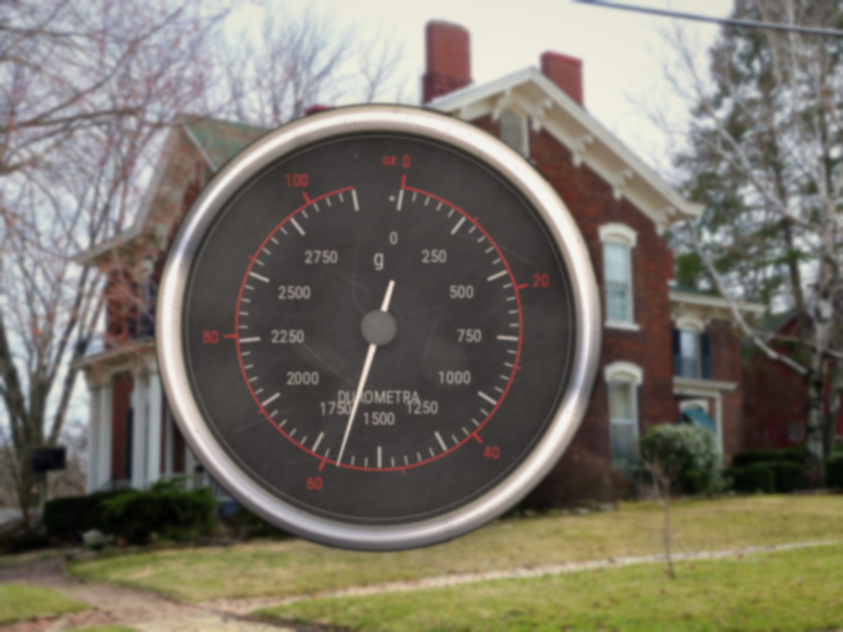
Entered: 1650 g
